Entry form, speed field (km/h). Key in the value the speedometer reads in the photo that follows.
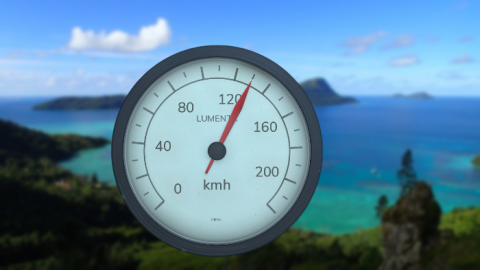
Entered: 130 km/h
